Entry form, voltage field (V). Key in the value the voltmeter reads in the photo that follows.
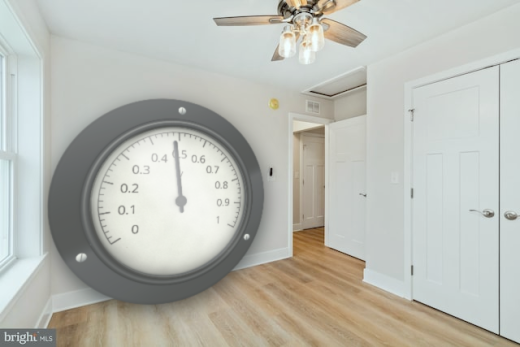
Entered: 0.48 V
